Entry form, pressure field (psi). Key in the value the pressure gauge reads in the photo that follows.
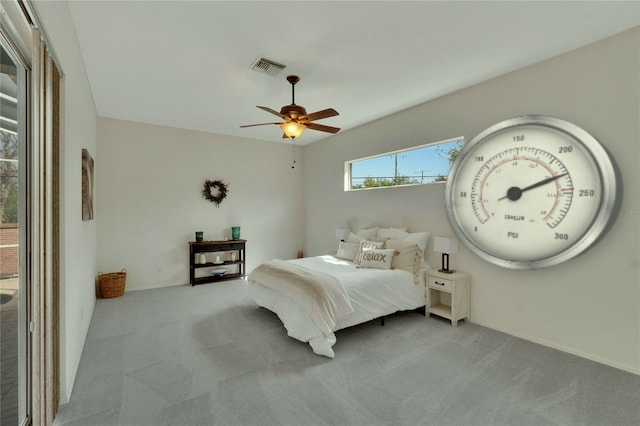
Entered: 225 psi
